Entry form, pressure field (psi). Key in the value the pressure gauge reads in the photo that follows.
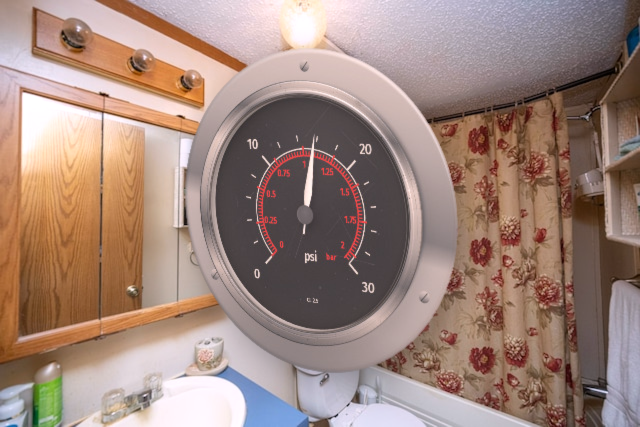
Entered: 16 psi
